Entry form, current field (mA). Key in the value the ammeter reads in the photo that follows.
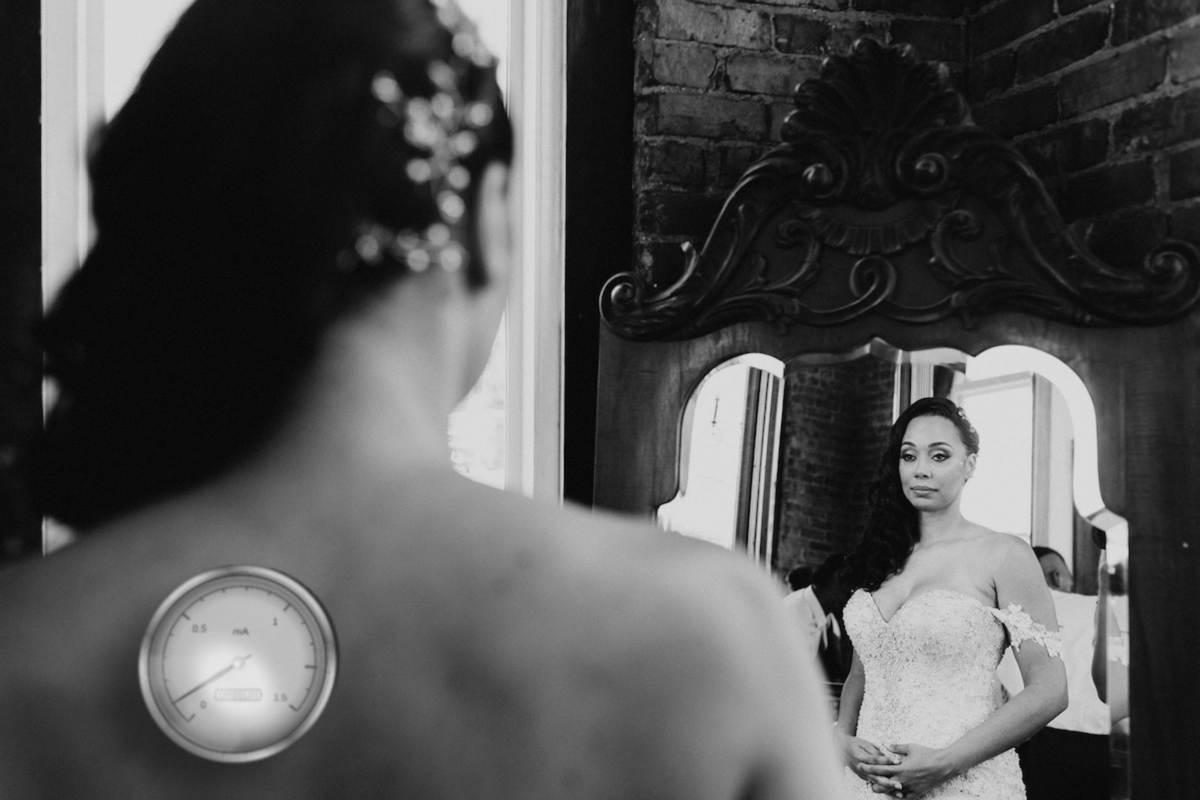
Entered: 0.1 mA
